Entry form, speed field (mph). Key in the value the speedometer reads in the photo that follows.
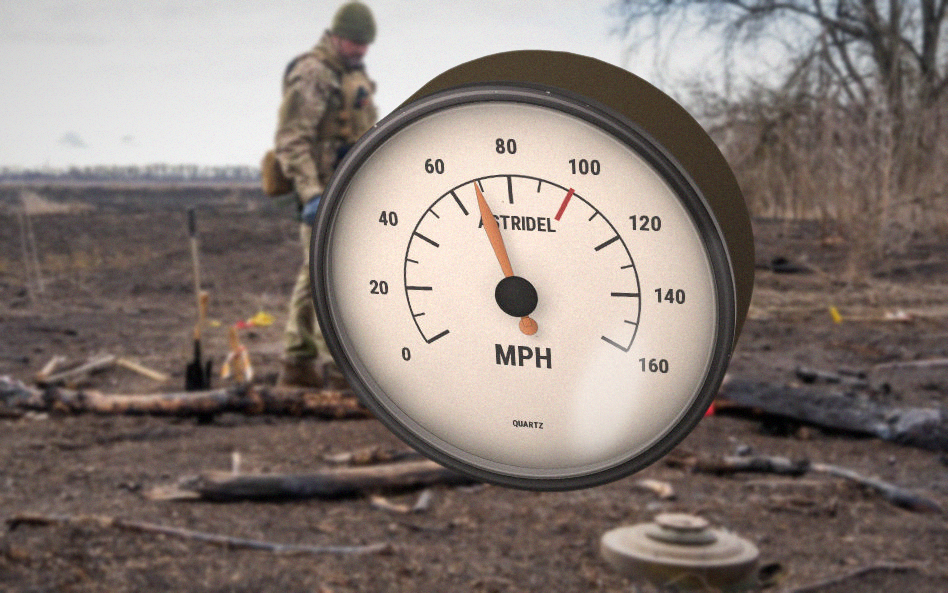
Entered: 70 mph
